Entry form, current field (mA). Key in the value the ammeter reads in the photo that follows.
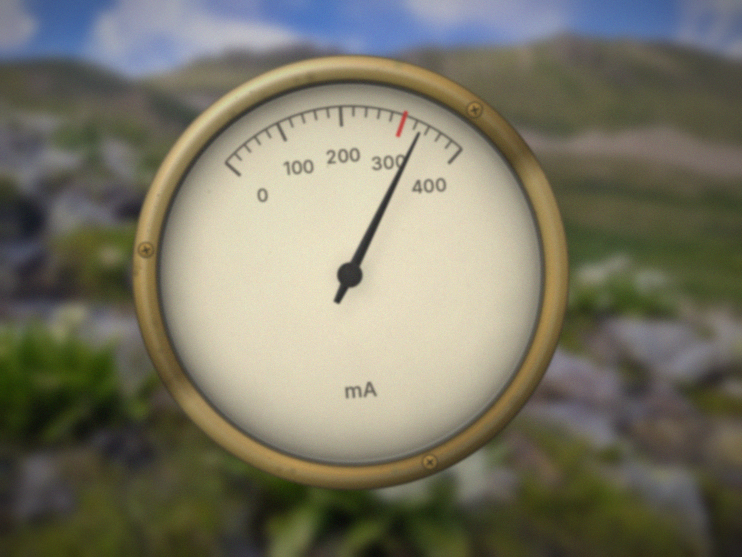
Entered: 330 mA
